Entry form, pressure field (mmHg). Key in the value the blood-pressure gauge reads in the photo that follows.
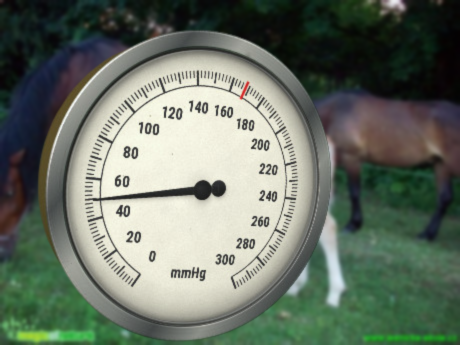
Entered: 50 mmHg
